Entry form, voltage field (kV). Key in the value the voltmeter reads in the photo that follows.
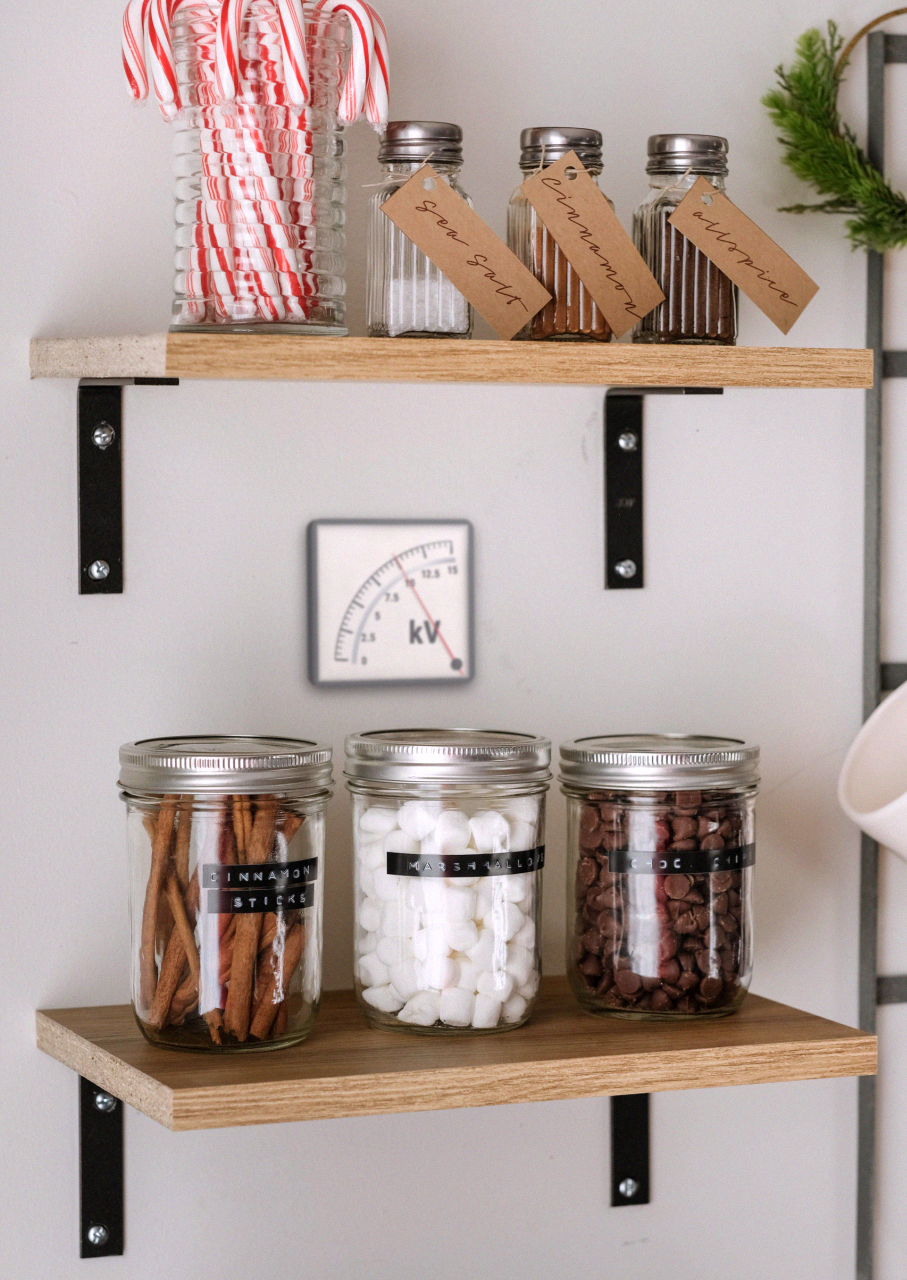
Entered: 10 kV
